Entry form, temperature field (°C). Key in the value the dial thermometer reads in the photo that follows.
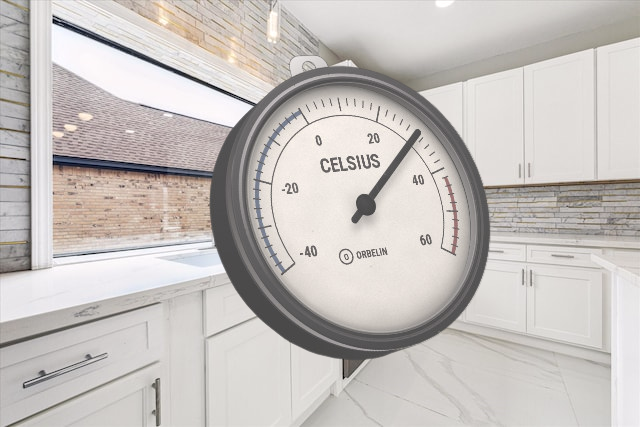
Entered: 30 °C
